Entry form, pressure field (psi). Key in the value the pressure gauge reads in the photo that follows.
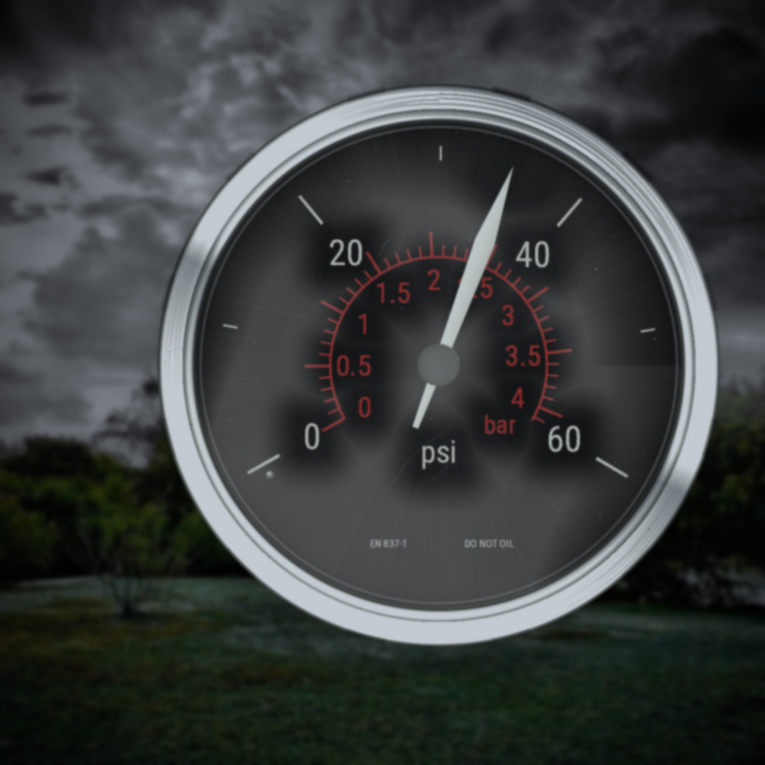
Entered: 35 psi
